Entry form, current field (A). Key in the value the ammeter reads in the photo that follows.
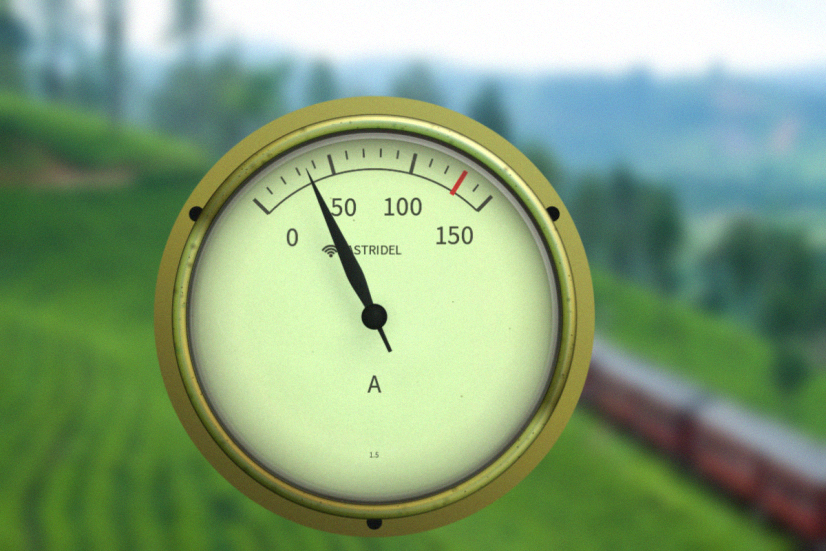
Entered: 35 A
